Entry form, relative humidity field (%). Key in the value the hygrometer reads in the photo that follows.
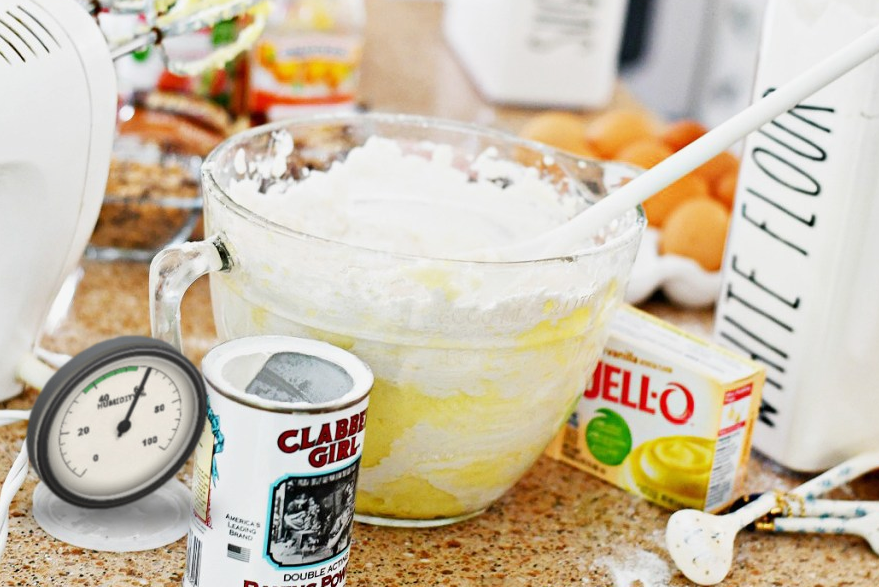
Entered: 60 %
